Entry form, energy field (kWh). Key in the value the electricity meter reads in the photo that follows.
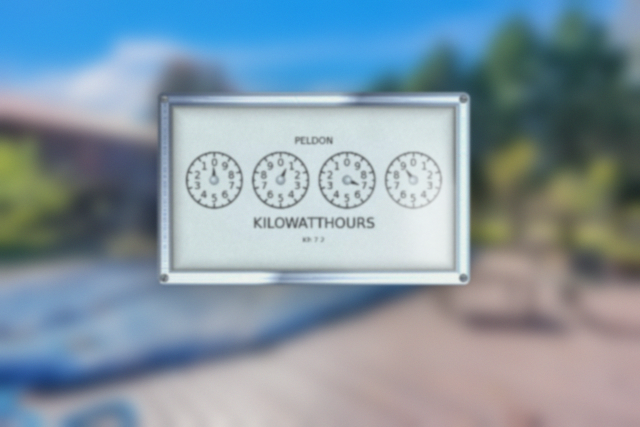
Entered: 69 kWh
